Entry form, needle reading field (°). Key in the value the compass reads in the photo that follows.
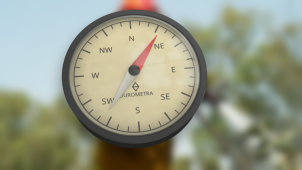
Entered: 35 °
